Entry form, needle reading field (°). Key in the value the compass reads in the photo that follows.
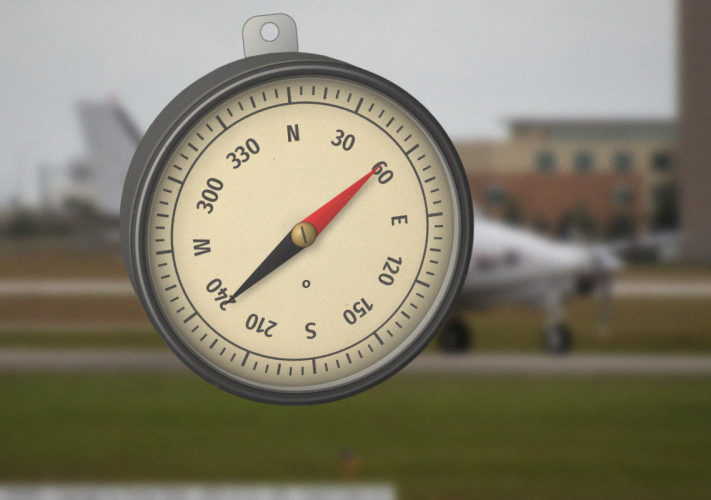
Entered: 55 °
